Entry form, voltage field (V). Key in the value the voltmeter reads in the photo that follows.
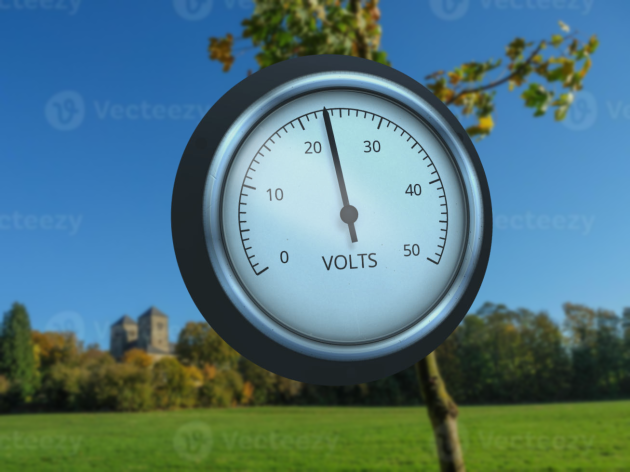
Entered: 23 V
